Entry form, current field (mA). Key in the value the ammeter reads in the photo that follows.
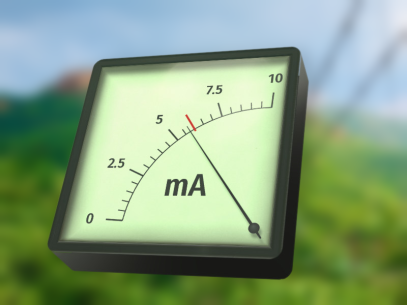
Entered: 5.75 mA
